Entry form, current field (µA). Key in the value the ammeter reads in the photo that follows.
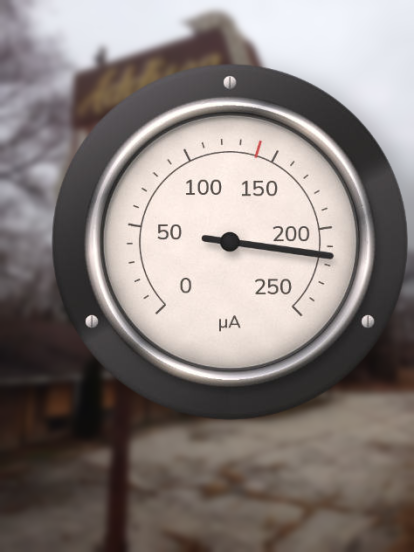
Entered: 215 µA
